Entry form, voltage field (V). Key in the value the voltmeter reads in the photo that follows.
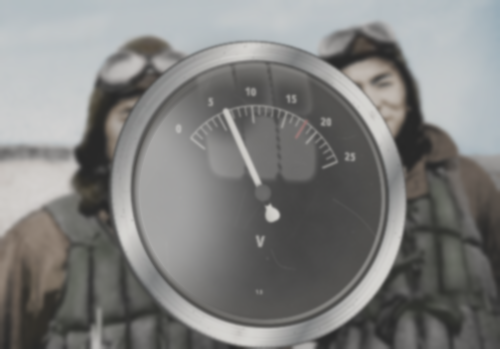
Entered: 6 V
